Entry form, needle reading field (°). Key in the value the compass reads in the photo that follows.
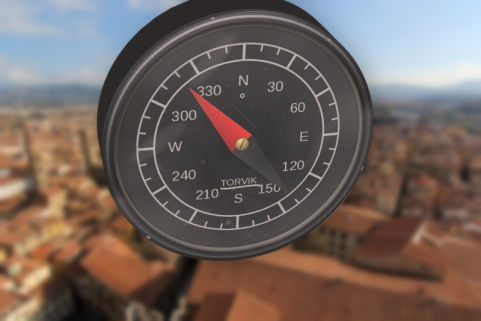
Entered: 320 °
